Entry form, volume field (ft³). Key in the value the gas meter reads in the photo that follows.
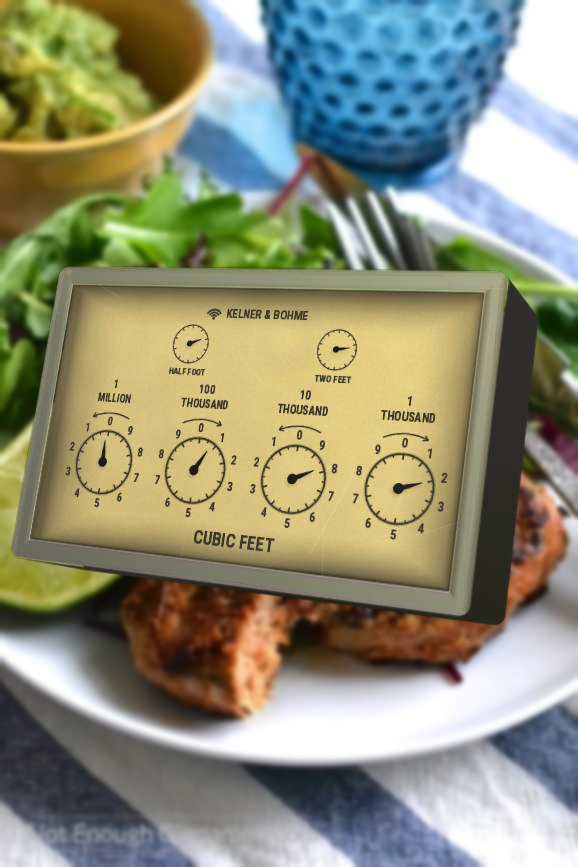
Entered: 8200 ft³
